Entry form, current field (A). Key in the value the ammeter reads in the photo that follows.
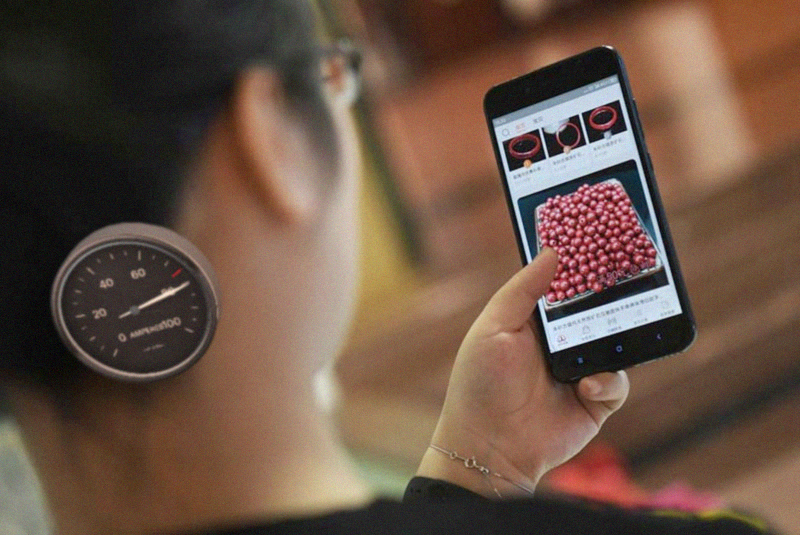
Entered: 80 A
